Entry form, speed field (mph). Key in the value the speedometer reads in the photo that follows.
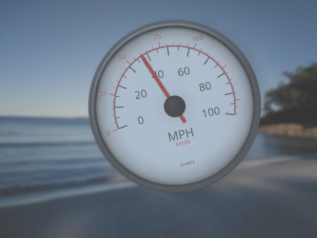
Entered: 37.5 mph
